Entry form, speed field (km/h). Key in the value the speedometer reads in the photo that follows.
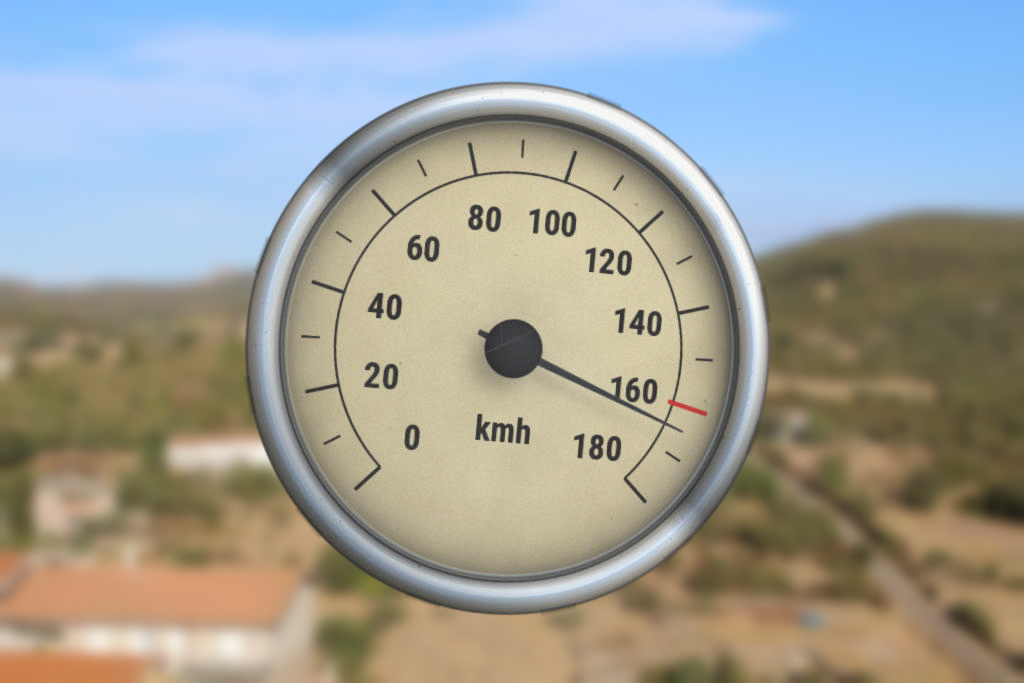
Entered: 165 km/h
